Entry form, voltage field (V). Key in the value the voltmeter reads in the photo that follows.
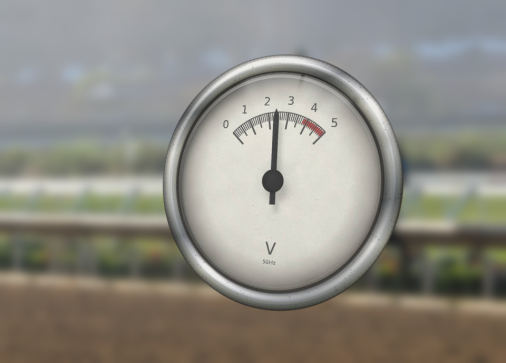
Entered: 2.5 V
